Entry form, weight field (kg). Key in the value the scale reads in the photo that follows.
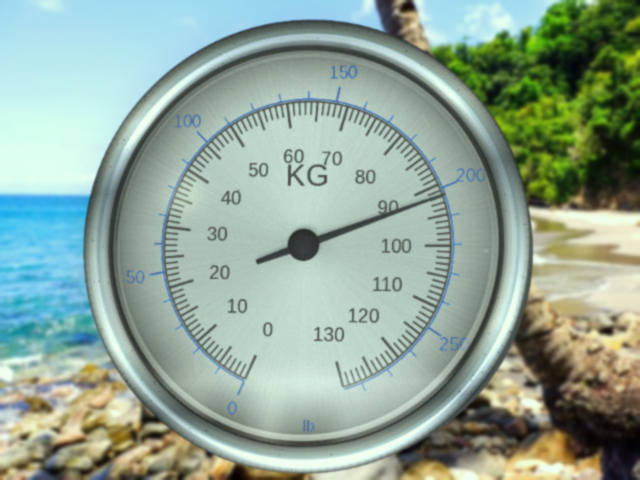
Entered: 92 kg
